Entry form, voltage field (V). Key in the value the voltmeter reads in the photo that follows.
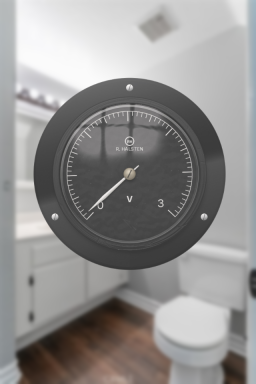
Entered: 0.05 V
